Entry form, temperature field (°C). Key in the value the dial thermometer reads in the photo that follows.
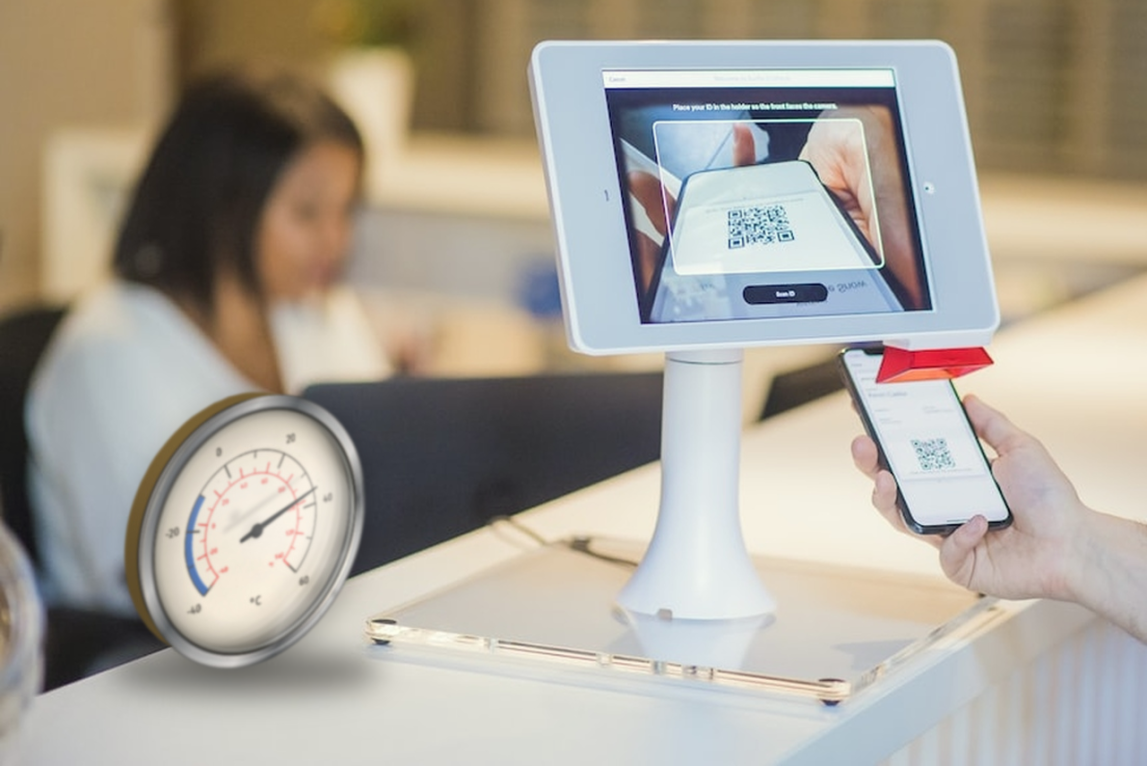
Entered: 35 °C
